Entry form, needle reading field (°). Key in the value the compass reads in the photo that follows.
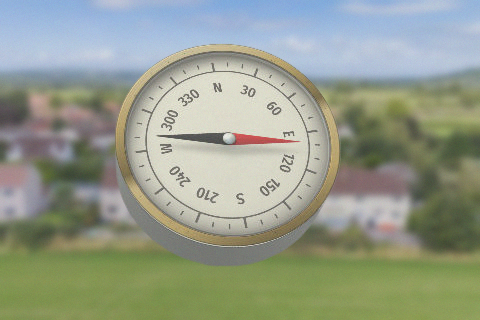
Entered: 100 °
